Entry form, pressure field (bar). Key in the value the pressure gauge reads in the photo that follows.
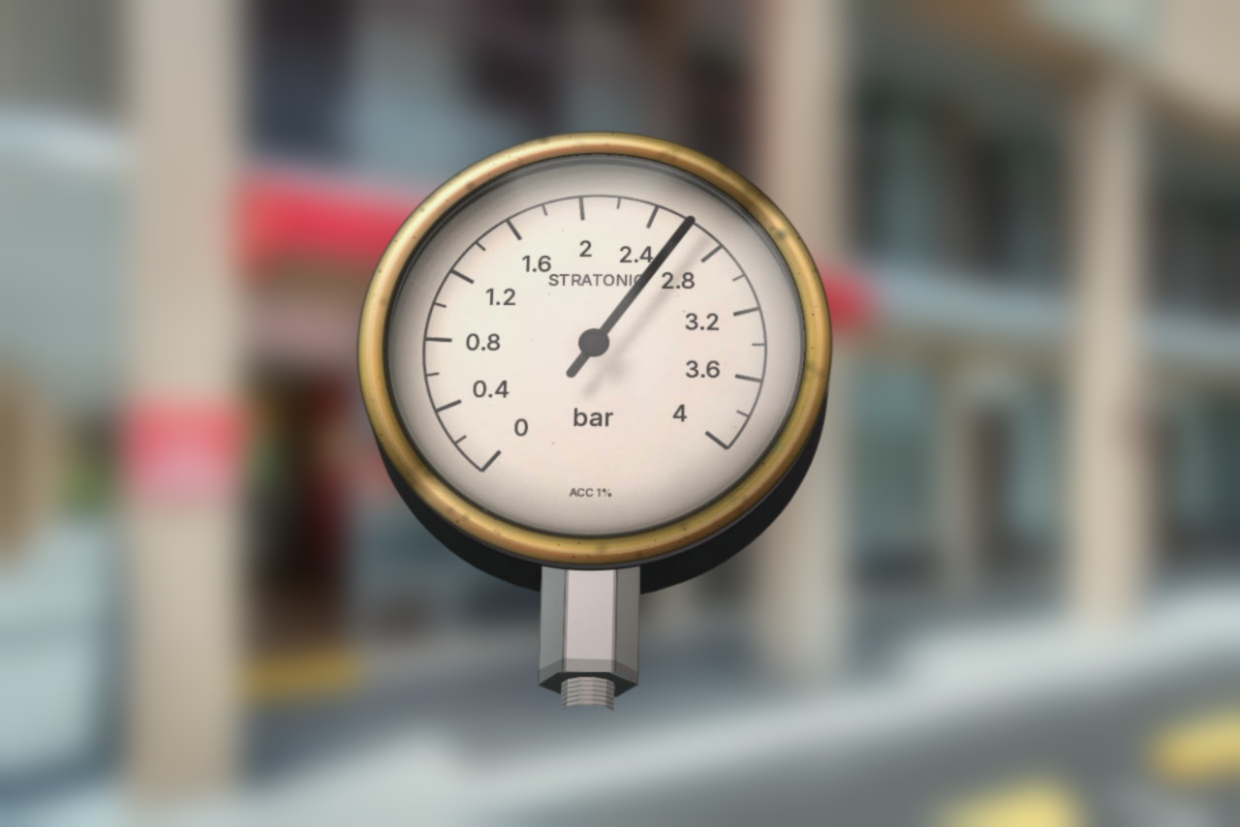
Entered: 2.6 bar
